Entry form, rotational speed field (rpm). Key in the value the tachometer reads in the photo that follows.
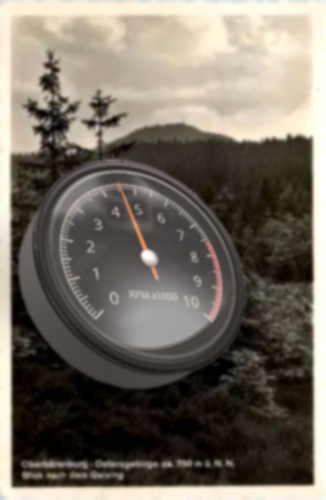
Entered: 4500 rpm
